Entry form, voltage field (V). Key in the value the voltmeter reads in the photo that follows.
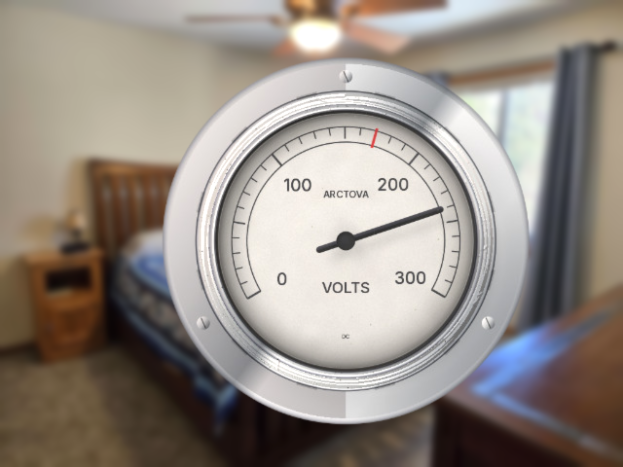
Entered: 240 V
